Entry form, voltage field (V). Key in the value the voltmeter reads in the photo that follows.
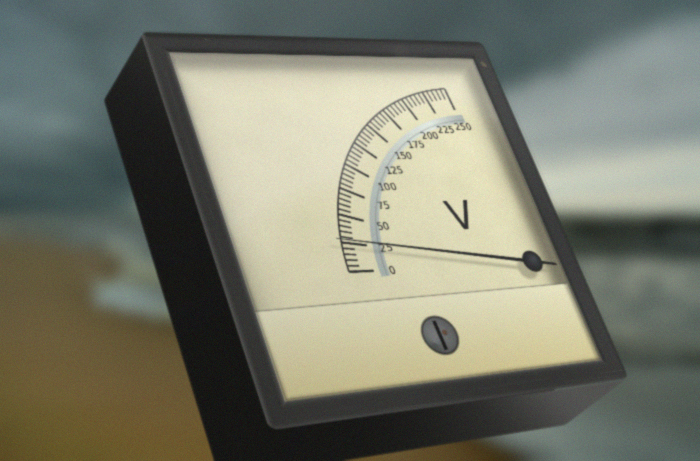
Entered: 25 V
